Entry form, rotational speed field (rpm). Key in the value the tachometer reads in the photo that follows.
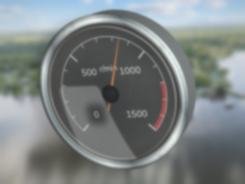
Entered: 850 rpm
